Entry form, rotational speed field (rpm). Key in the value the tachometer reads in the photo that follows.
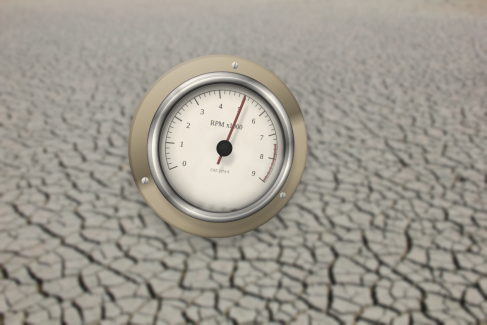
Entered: 5000 rpm
